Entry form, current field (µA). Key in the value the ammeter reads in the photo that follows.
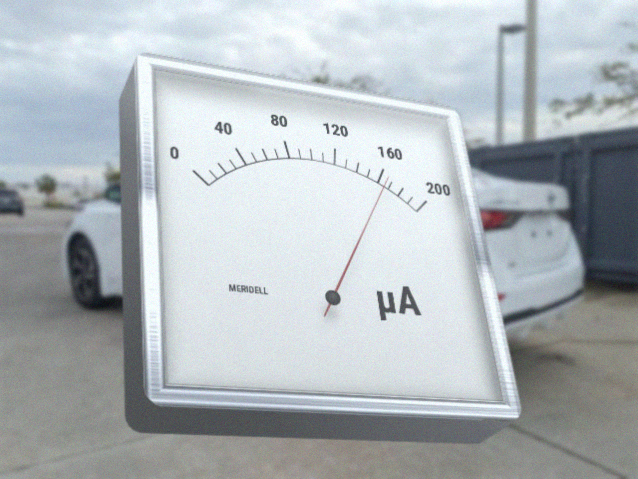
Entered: 165 µA
